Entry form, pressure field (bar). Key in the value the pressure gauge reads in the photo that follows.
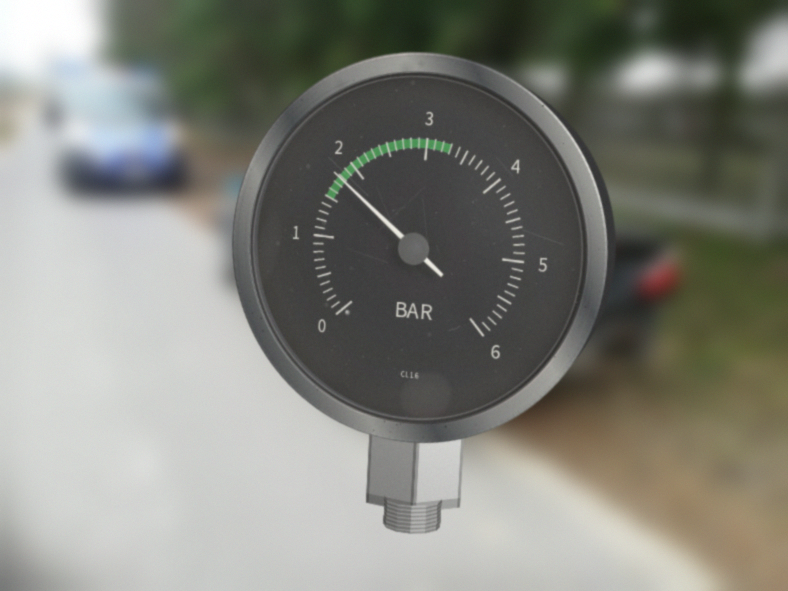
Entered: 1.8 bar
